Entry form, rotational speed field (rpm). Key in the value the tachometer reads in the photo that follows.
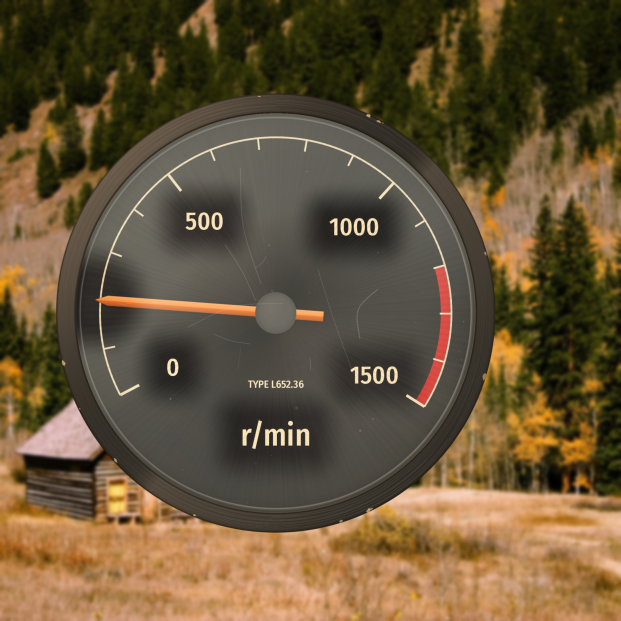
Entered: 200 rpm
